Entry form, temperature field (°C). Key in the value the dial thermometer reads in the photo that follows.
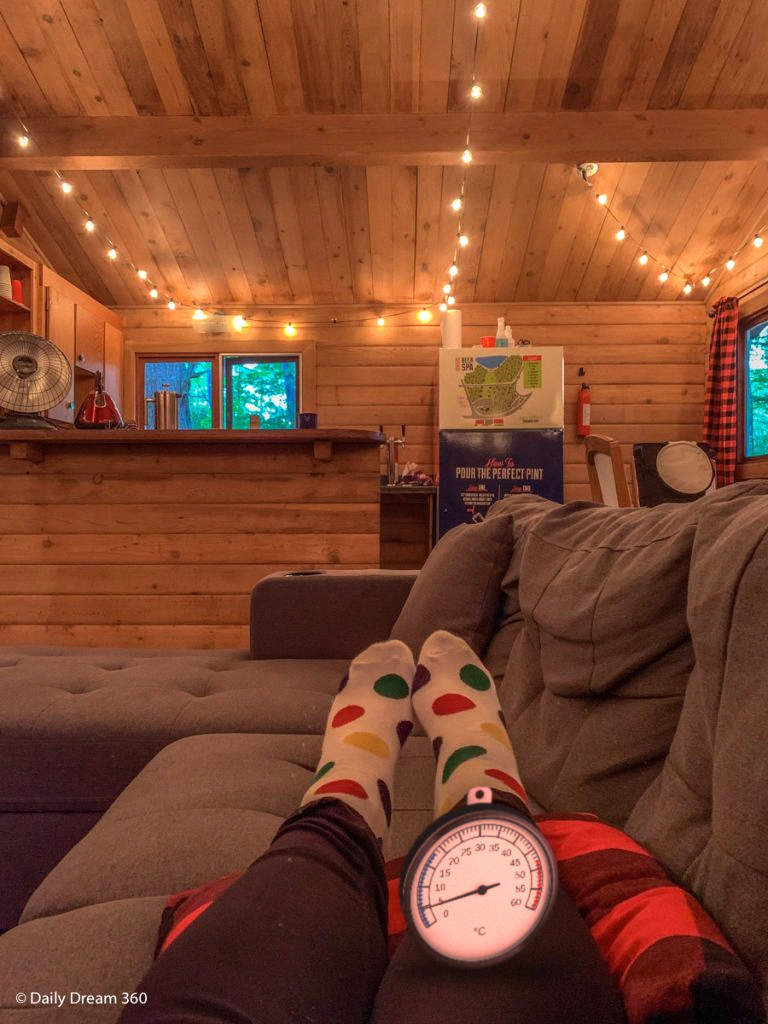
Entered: 5 °C
